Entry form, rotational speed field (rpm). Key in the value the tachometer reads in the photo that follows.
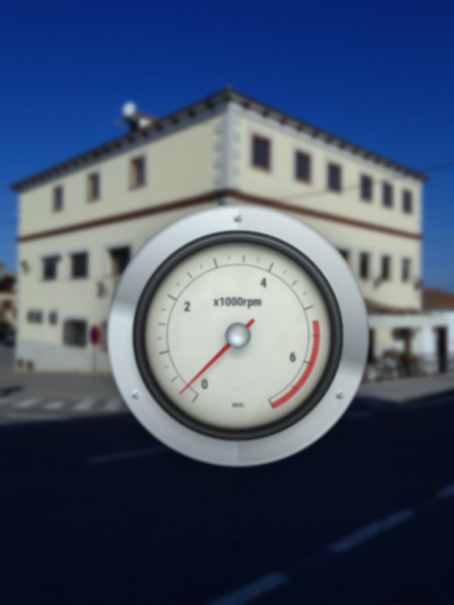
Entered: 250 rpm
